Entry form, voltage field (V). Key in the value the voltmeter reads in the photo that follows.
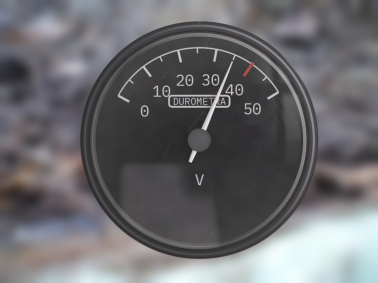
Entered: 35 V
